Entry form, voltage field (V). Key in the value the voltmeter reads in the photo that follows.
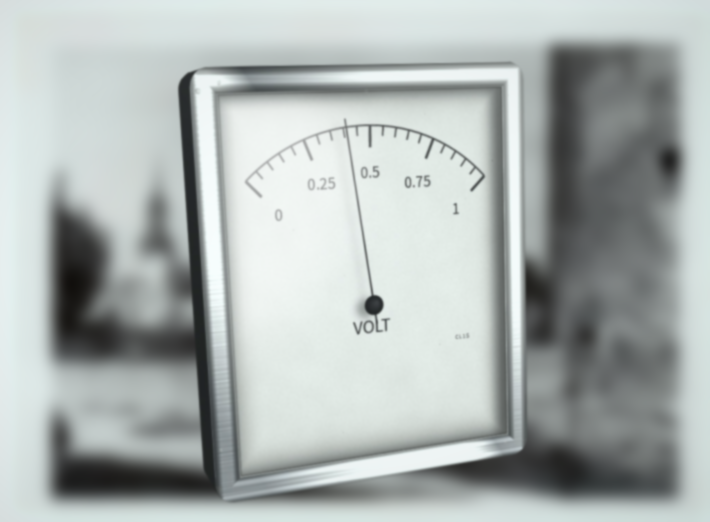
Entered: 0.4 V
